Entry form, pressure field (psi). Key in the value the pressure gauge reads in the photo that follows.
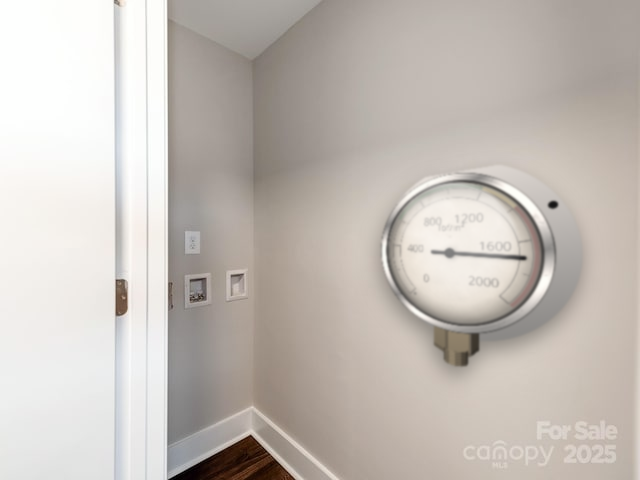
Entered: 1700 psi
